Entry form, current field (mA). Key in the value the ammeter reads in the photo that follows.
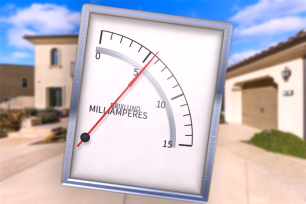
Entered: 5.5 mA
